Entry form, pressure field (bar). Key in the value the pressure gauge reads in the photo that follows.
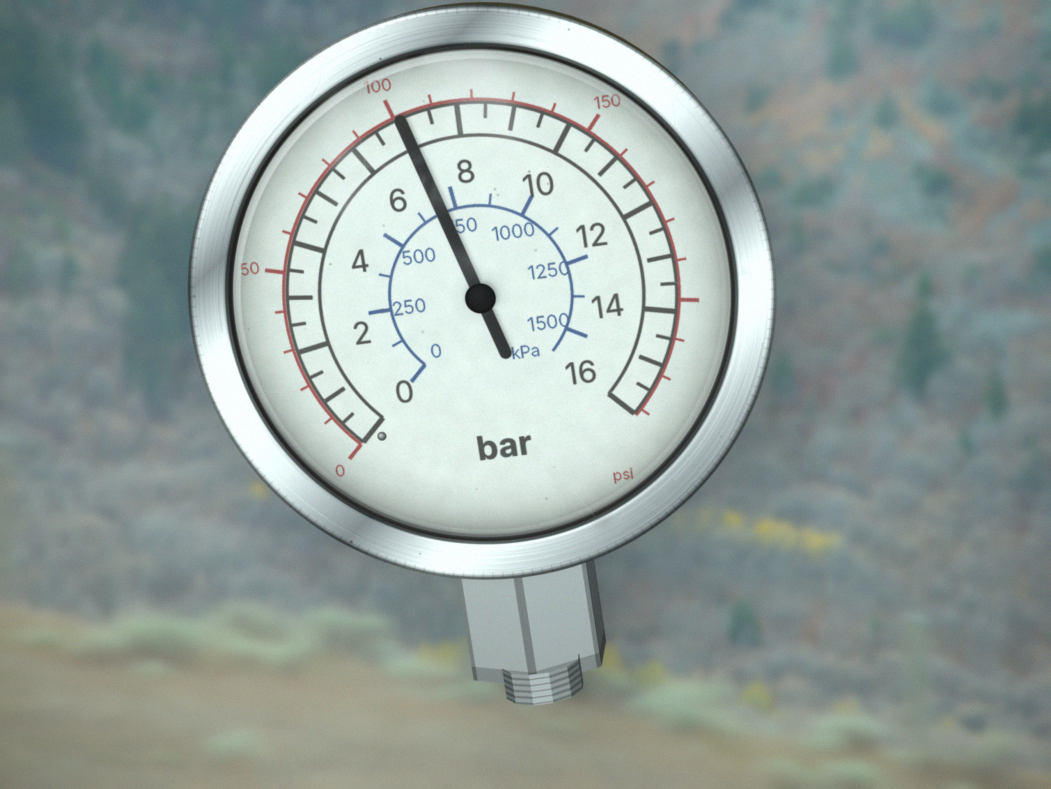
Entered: 7 bar
